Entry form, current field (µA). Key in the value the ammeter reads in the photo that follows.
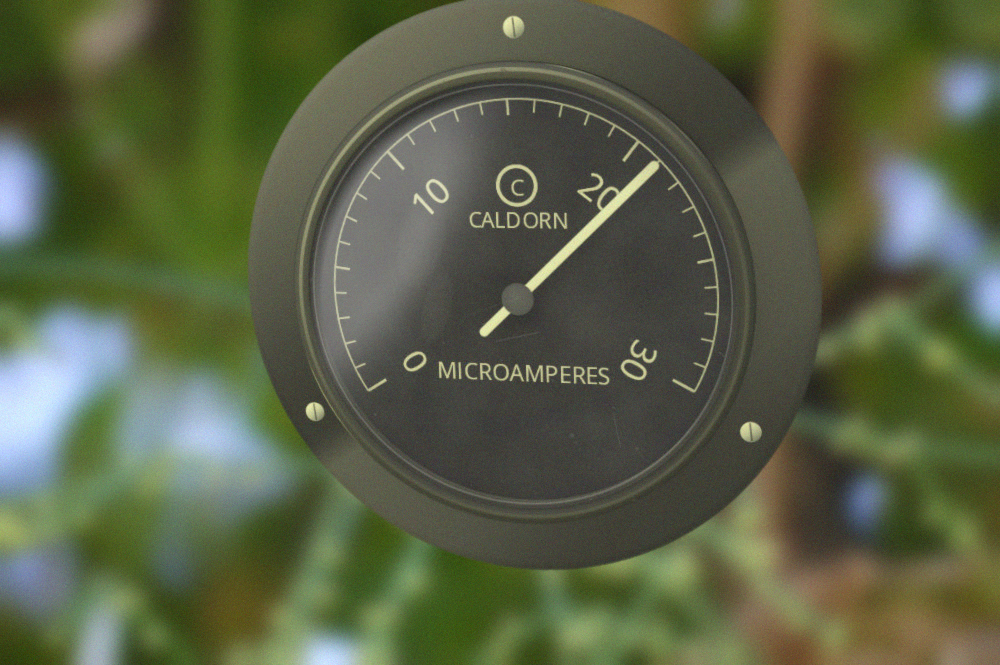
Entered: 21 µA
